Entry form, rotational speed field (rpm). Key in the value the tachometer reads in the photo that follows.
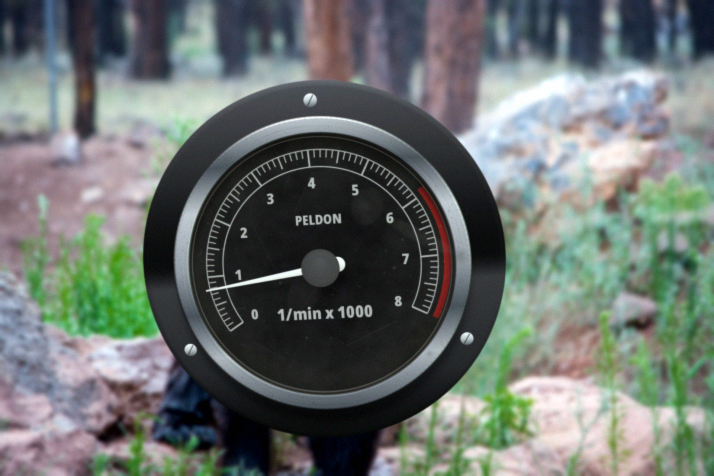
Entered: 800 rpm
